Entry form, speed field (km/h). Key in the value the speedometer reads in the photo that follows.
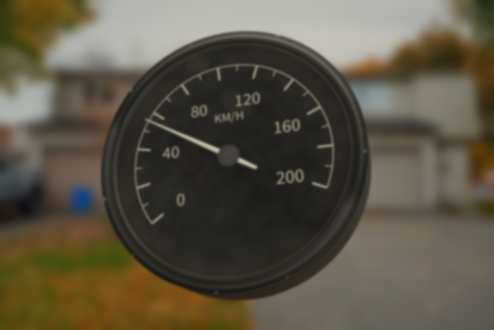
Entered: 55 km/h
